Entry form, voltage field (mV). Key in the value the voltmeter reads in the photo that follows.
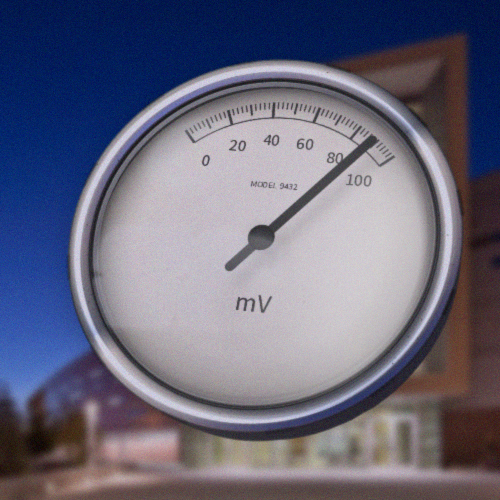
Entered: 90 mV
